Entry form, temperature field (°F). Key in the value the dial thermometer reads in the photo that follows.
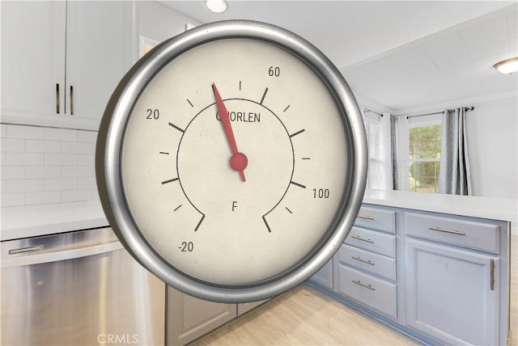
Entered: 40 °F
